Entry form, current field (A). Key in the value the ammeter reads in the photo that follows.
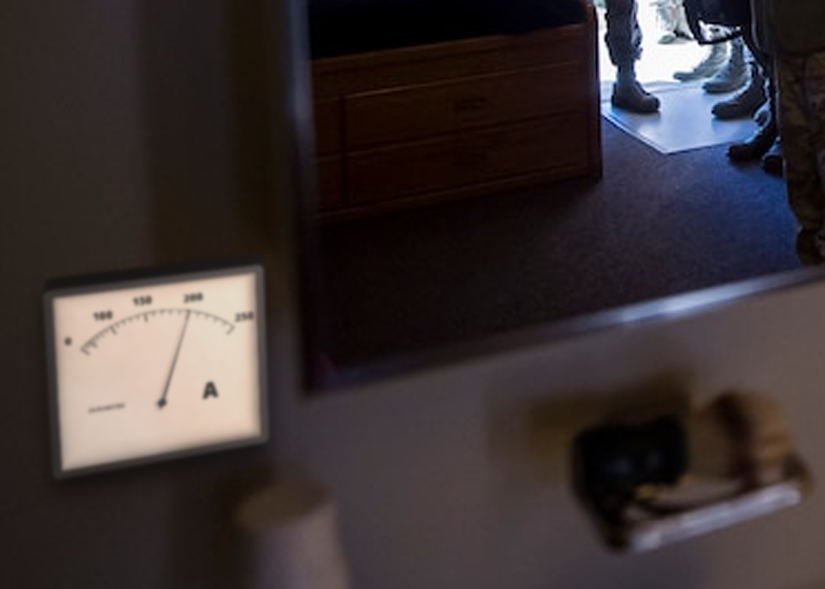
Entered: 200 A
